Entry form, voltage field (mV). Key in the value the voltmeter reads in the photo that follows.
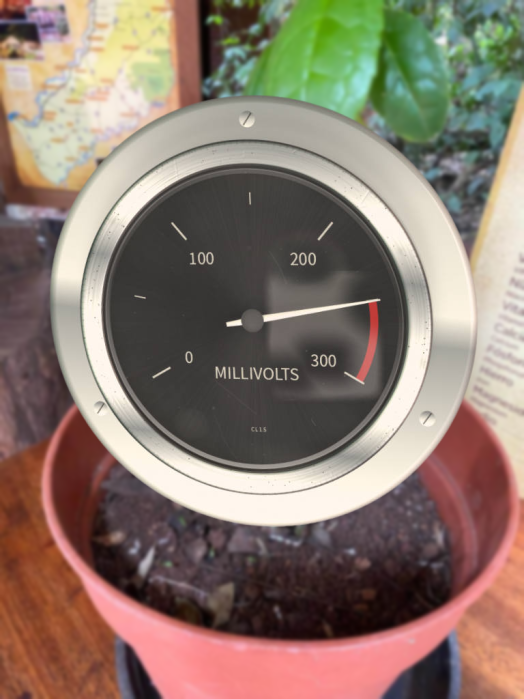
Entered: 250 mV
